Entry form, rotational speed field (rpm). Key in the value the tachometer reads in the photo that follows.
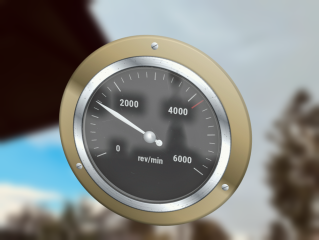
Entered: 1400 rpm
